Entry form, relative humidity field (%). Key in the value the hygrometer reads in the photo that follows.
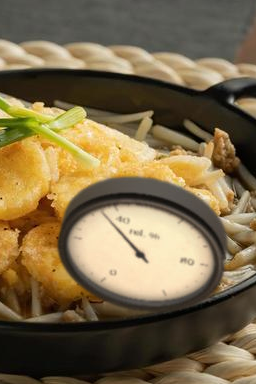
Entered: 36 %
